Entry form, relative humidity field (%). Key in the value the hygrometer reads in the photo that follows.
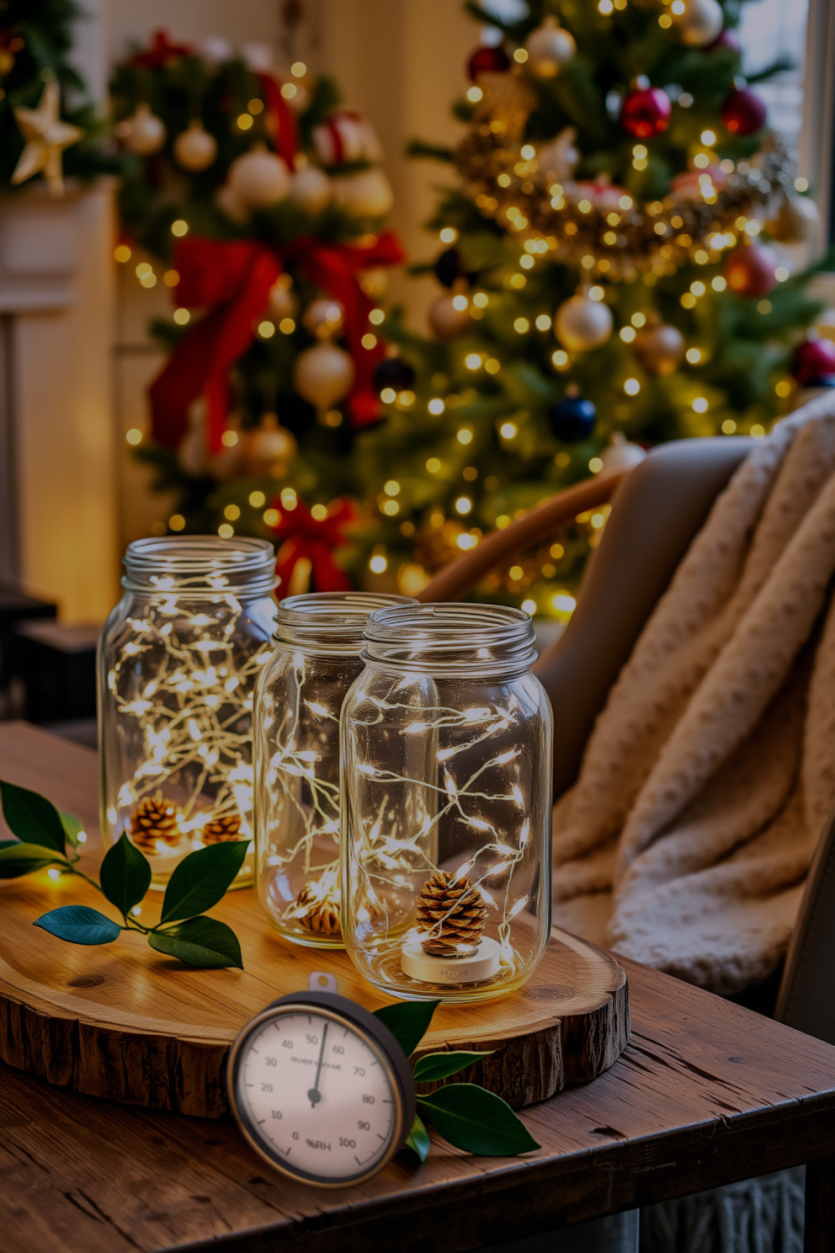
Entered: 55 %
